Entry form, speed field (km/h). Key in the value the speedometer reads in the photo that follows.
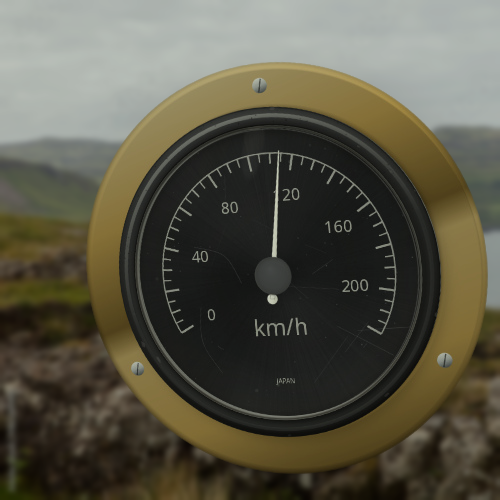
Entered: 115 km/h
